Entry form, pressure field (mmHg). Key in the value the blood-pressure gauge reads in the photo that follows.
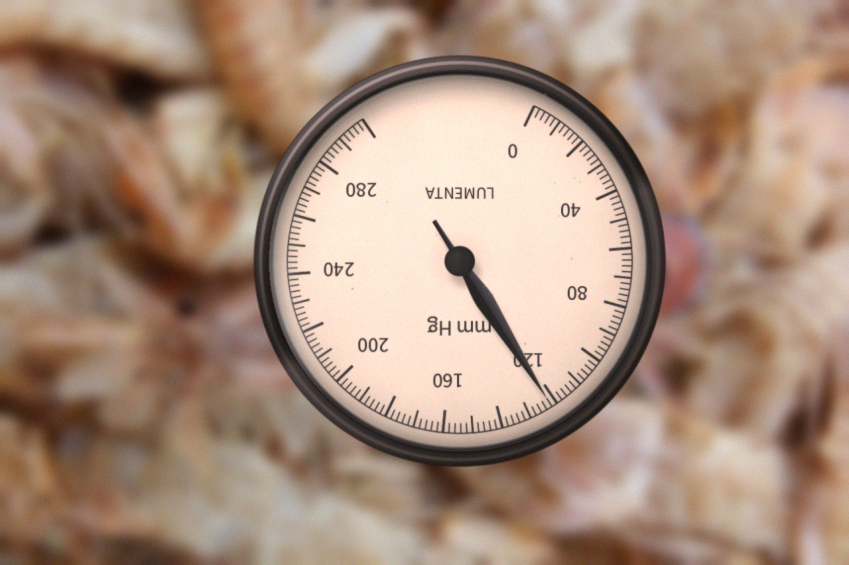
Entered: 122 mmHg
